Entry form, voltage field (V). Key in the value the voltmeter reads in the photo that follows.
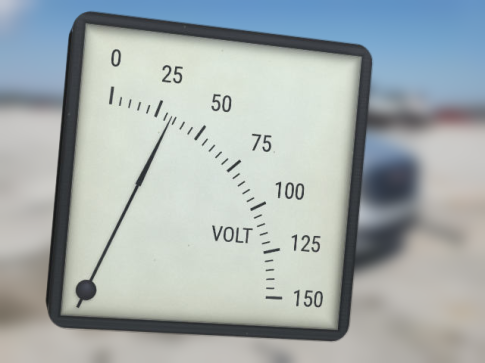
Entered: 32.5 V
